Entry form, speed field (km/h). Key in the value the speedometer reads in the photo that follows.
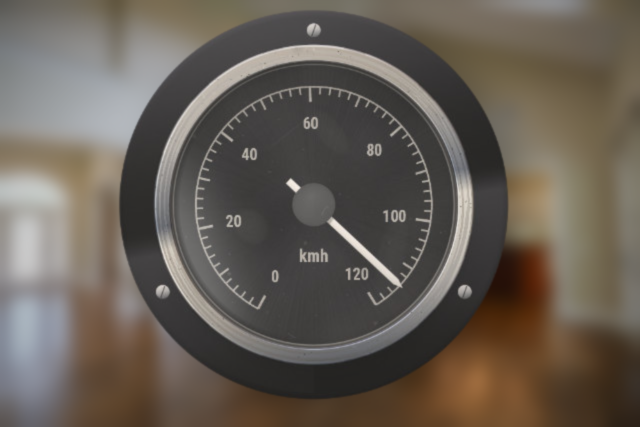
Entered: 114 km/h
